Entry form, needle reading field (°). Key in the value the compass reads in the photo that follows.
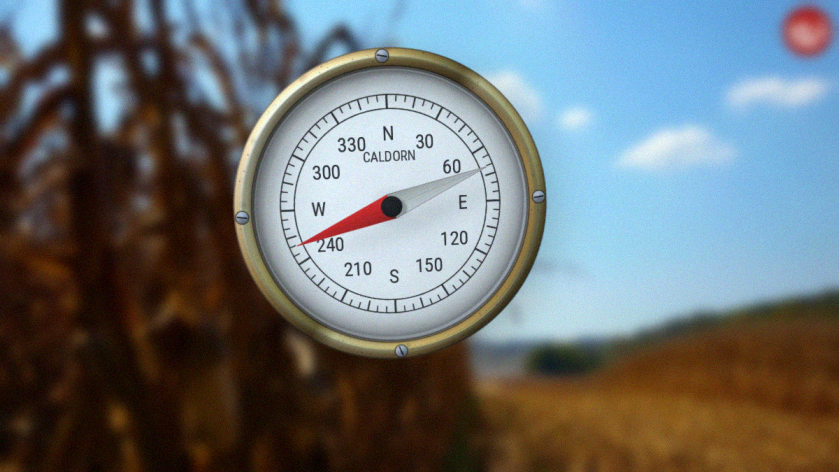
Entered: 250 °
